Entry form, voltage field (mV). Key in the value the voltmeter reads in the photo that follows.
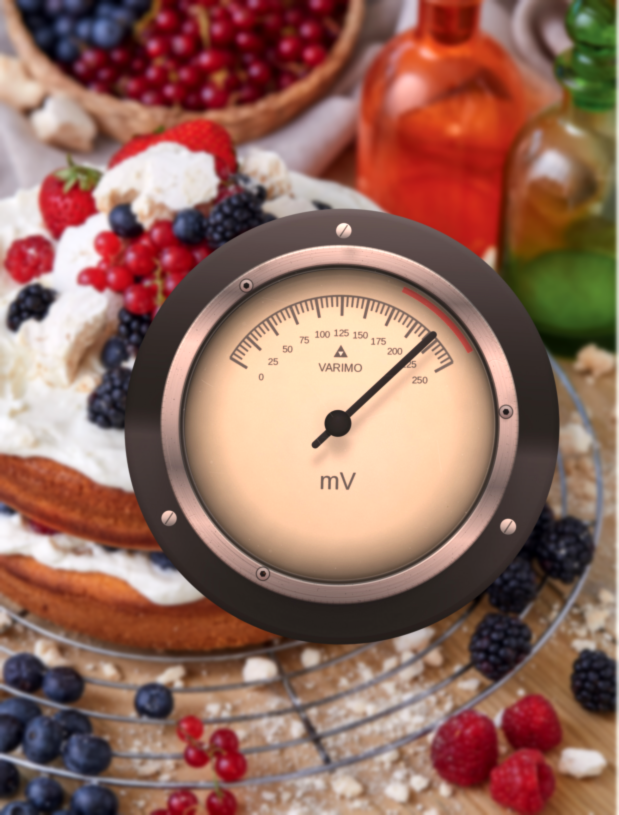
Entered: 220 mV
